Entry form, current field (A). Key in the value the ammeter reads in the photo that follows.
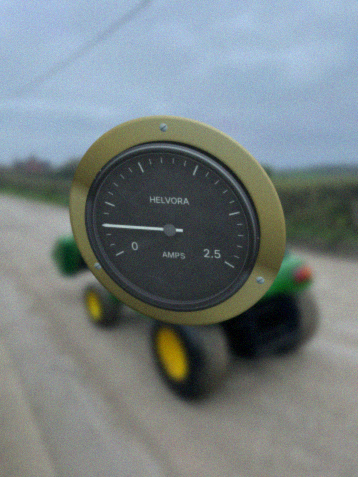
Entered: 0.3 A
